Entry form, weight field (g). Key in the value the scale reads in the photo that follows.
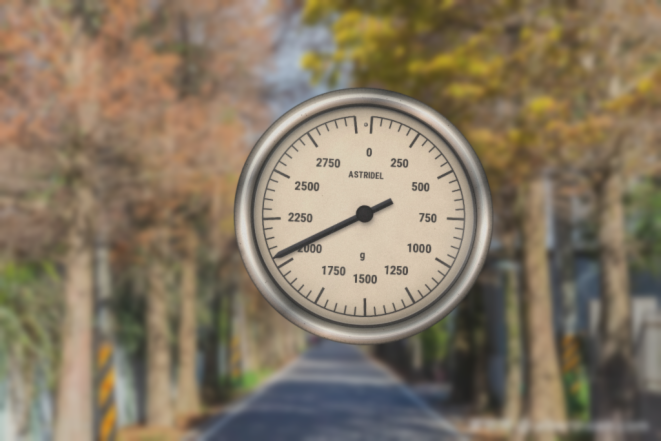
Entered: 2050 g
